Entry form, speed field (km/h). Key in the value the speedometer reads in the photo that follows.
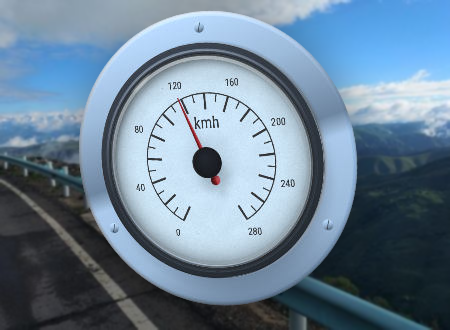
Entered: 120 km/h
